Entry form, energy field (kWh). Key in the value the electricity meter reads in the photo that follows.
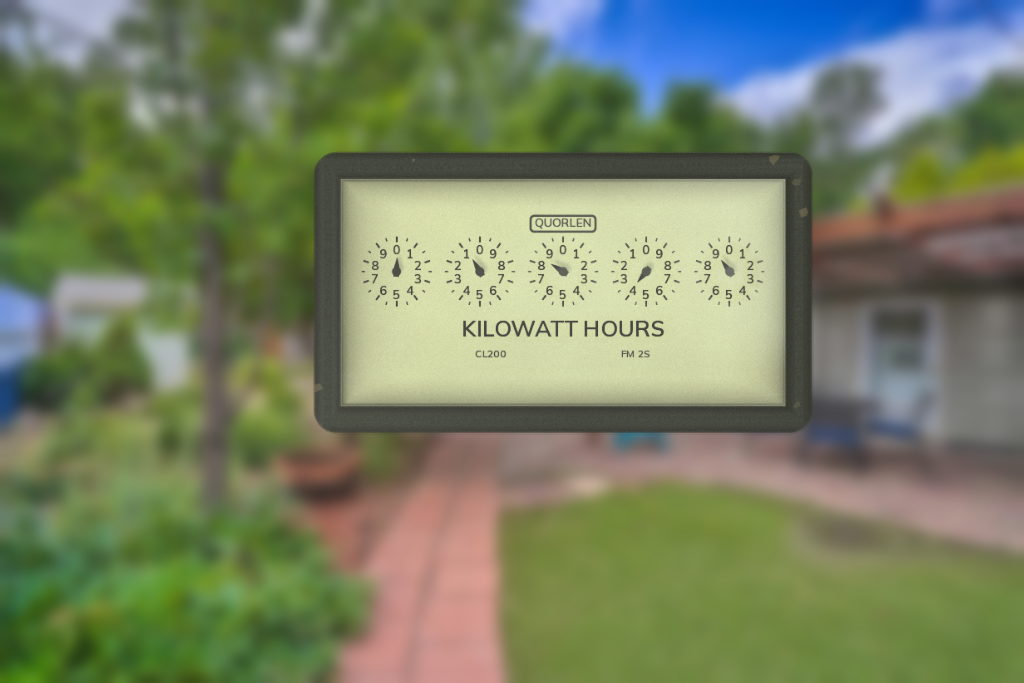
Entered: 839 kWh
